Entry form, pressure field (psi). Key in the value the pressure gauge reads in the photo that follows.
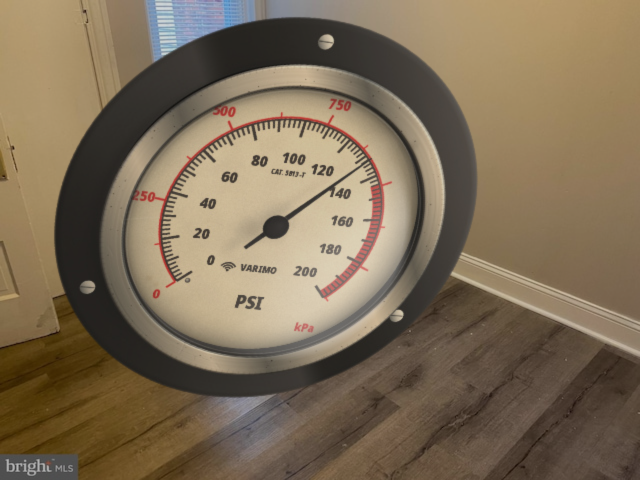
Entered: 130 psi
